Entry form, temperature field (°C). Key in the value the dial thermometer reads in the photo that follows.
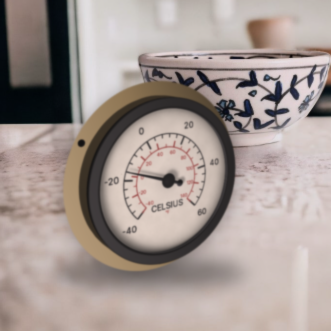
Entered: -16 °C
